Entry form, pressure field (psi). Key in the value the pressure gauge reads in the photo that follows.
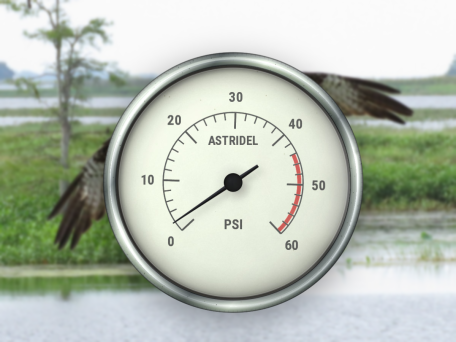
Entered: 2 psi
